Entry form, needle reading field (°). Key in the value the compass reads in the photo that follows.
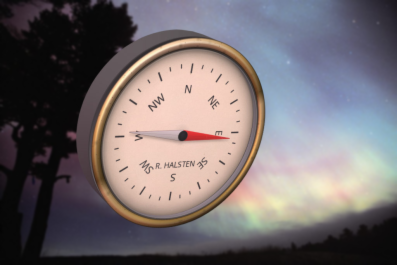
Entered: 95 °
